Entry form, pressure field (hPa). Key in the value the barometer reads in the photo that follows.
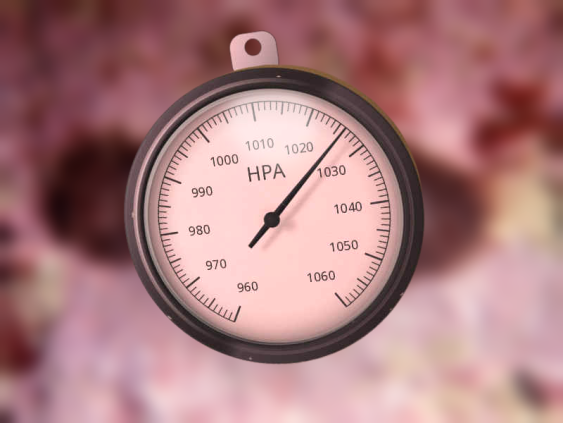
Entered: 1026 hPa
